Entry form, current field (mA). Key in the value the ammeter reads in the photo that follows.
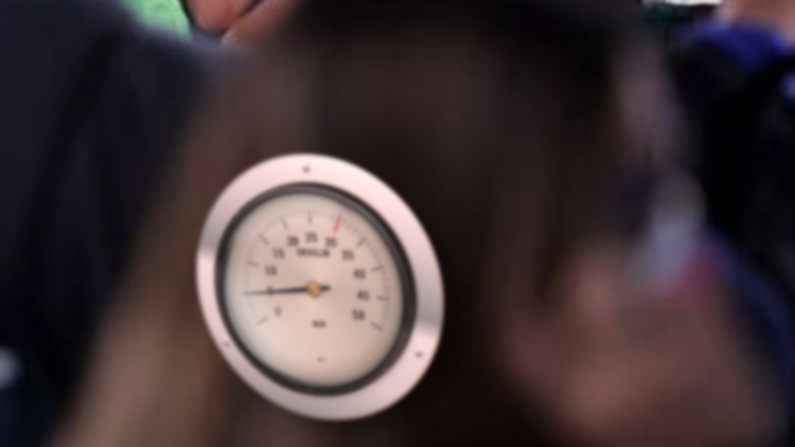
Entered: 5 mA
